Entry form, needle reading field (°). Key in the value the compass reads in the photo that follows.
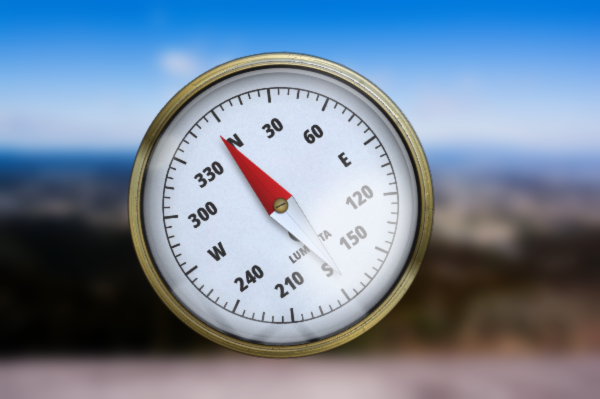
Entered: 355 °
